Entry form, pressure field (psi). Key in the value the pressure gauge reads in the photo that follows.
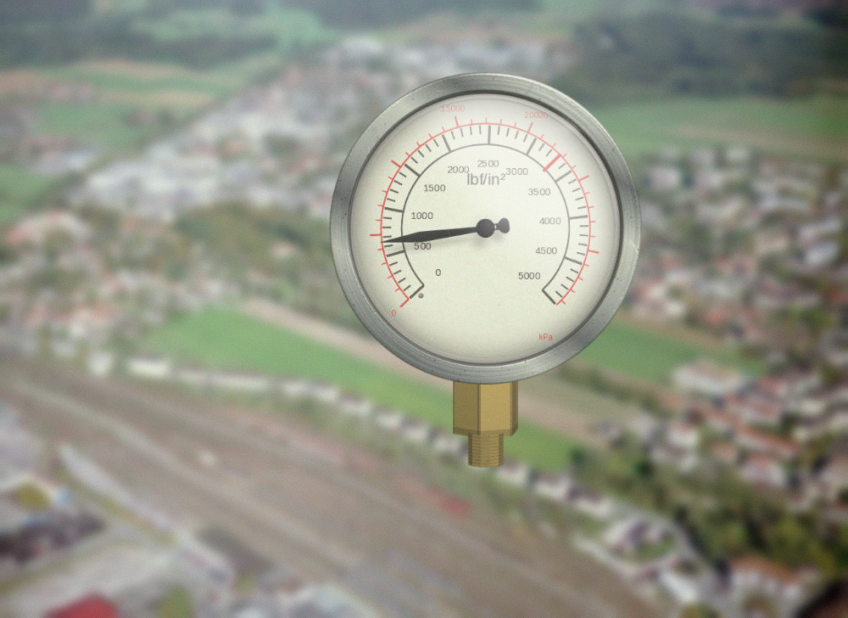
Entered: 650 psi
